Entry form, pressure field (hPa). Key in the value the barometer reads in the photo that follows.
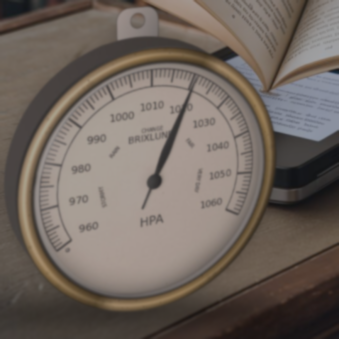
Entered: 1020 hPa
